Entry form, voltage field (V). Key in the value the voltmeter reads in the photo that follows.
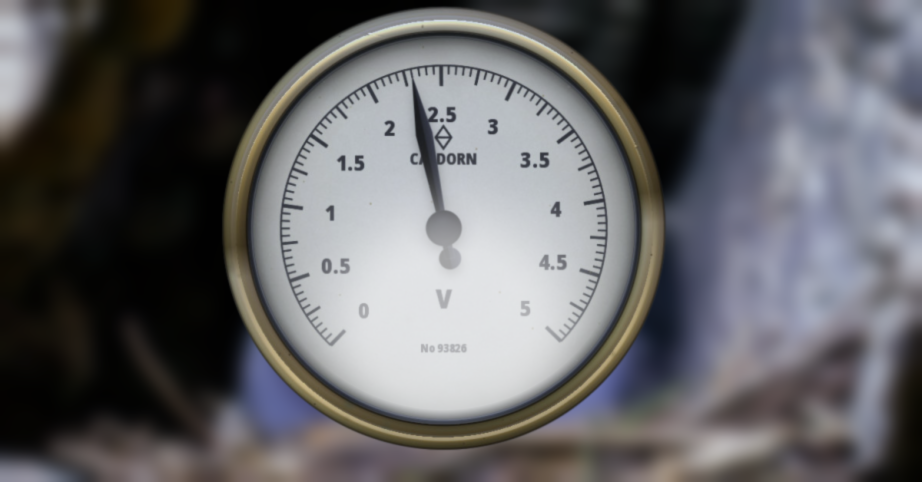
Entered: 2.3 V
